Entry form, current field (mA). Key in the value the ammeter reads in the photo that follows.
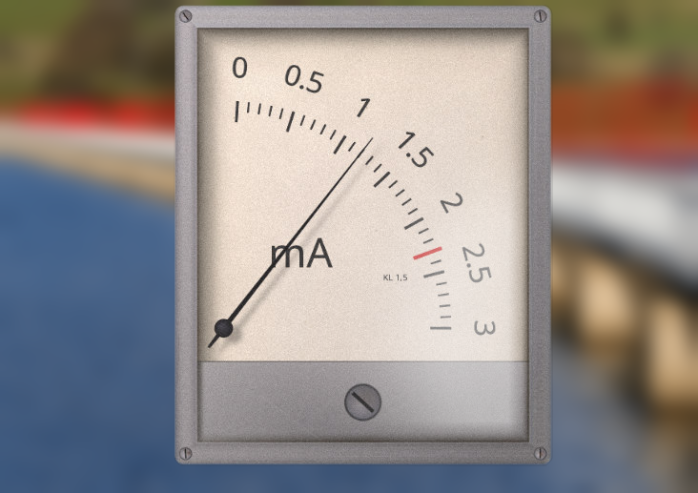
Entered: 1.2 mA
